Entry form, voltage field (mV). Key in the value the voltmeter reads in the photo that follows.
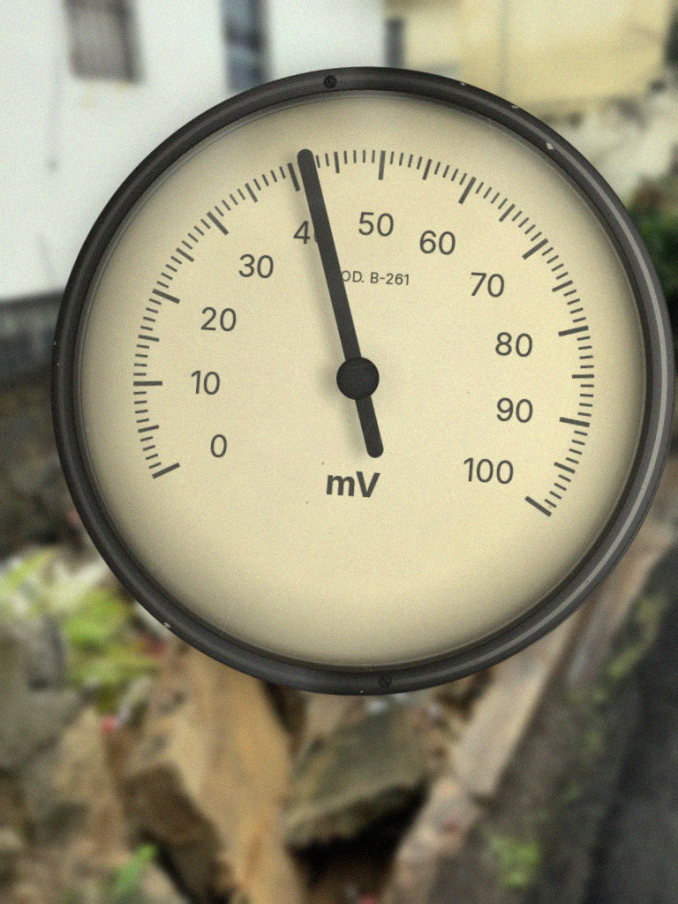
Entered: 42 mV
